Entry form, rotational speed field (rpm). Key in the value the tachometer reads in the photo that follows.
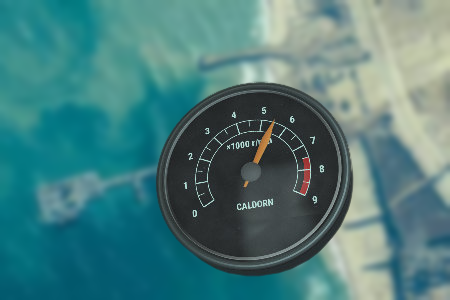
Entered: 5500 rpm
